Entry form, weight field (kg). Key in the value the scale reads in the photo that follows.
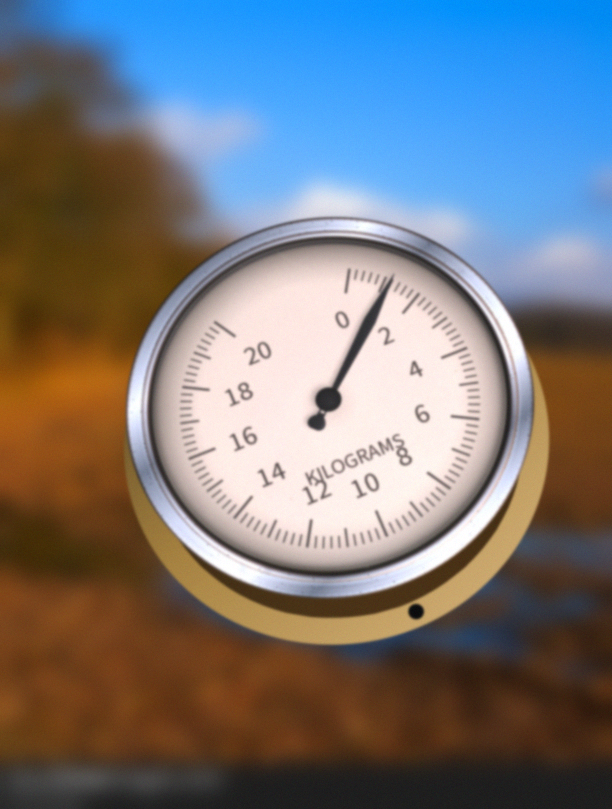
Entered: 1.2 kg
